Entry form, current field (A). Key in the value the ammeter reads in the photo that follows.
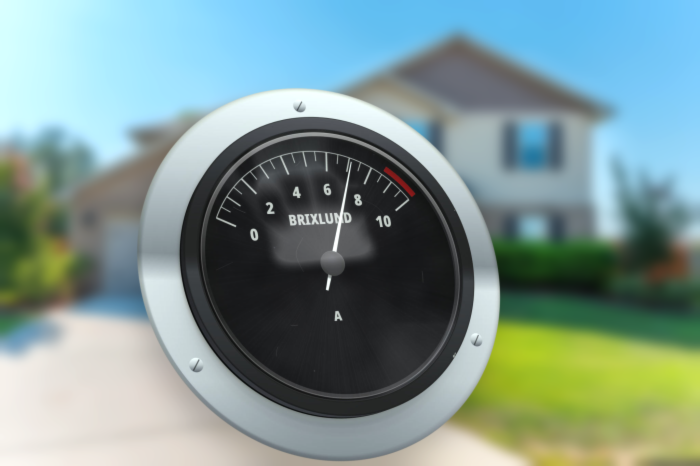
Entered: 7 A
